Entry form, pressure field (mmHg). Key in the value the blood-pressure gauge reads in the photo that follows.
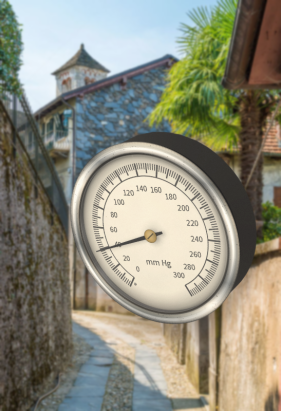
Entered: 40 mmHg
